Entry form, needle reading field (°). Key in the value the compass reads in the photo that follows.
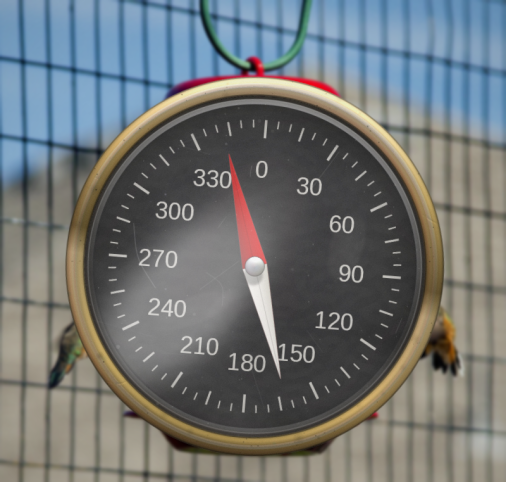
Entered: 342.5 °
